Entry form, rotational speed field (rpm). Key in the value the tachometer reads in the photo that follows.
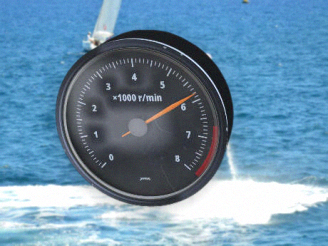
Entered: 5800 rpm
